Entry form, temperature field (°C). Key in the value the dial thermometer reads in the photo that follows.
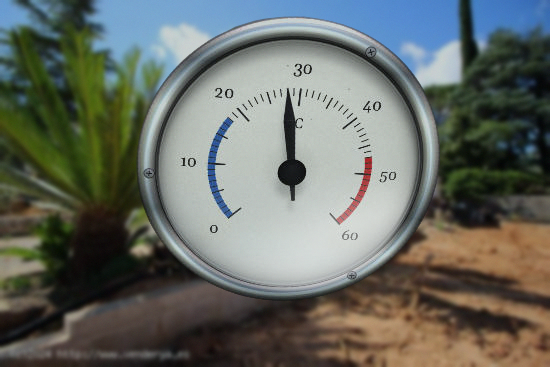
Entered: 28 °C
